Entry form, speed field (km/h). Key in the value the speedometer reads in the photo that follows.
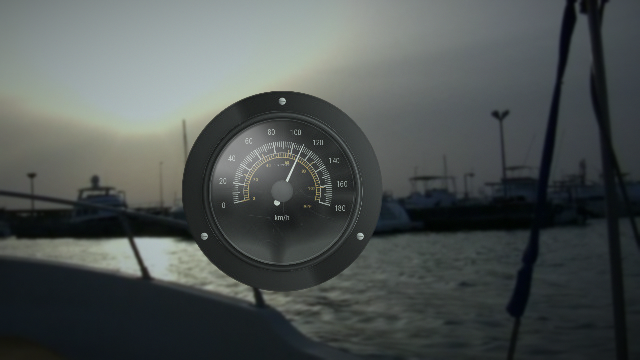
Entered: 110 km/h
